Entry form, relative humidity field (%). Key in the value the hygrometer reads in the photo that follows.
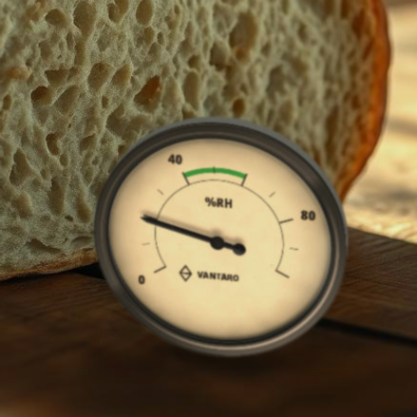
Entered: 20 %
